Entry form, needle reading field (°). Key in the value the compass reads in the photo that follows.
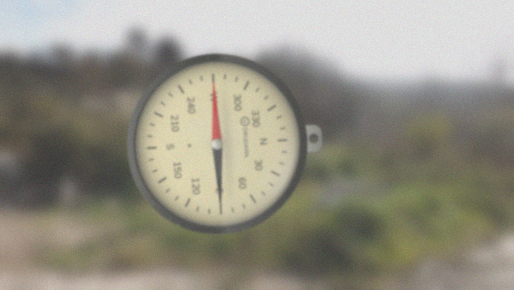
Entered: 270 °
